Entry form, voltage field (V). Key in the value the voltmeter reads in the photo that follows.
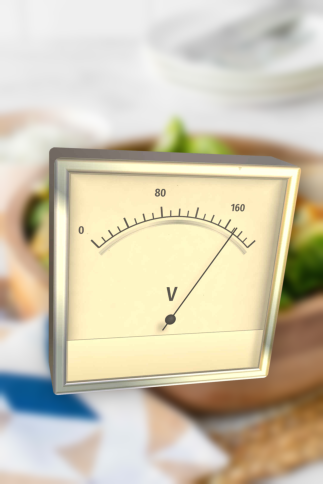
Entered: 170 V
